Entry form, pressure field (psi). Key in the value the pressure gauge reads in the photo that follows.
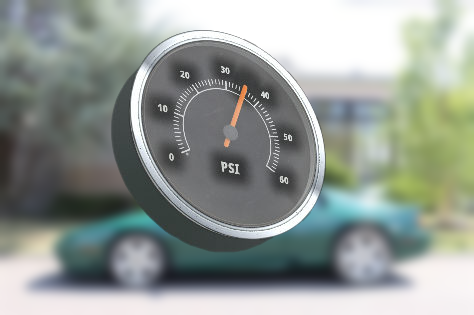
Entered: 35 psi
